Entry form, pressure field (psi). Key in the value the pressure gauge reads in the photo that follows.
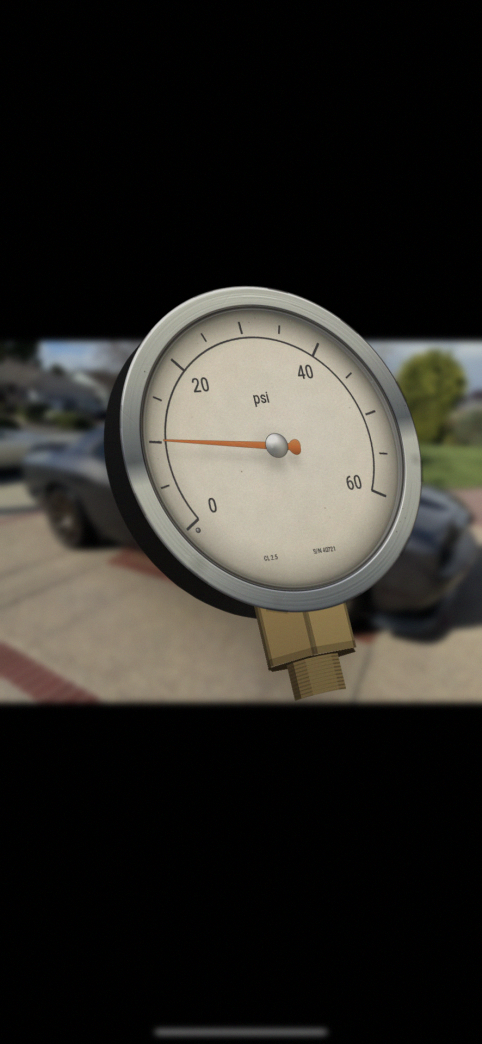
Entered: 10 psi
